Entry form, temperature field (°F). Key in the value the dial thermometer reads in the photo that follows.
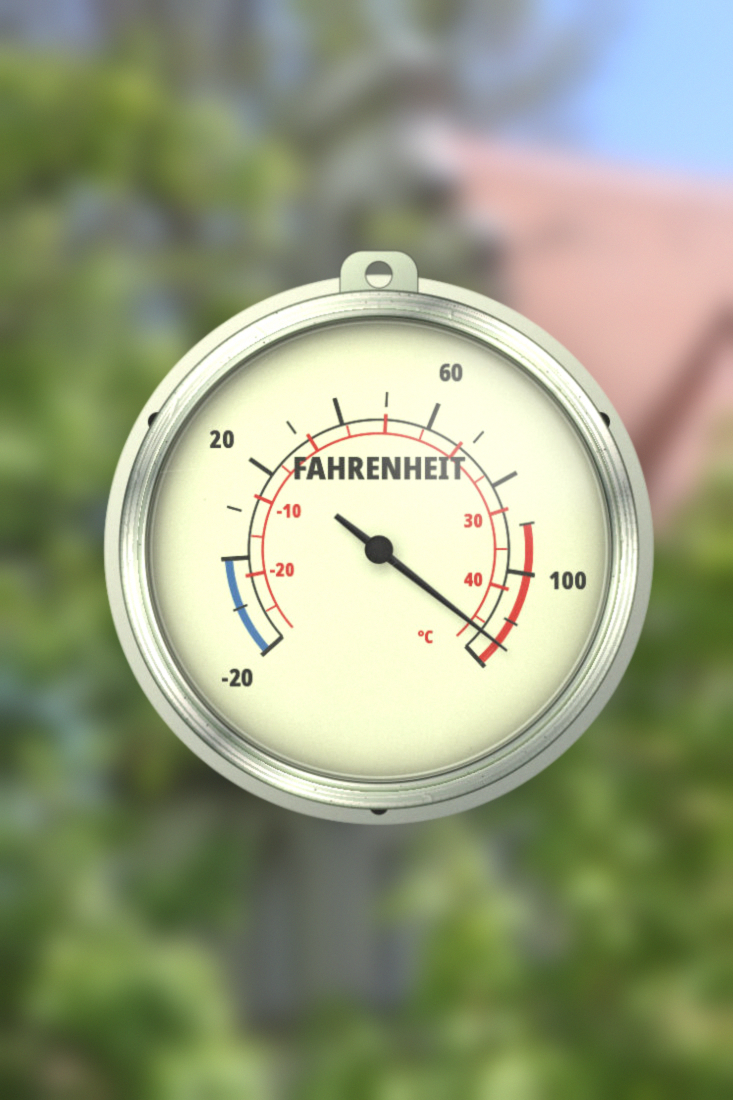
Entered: 115 °F
